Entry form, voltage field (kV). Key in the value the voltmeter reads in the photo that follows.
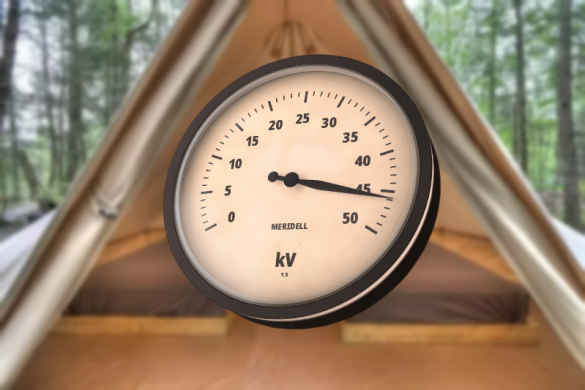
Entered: 46 kV
